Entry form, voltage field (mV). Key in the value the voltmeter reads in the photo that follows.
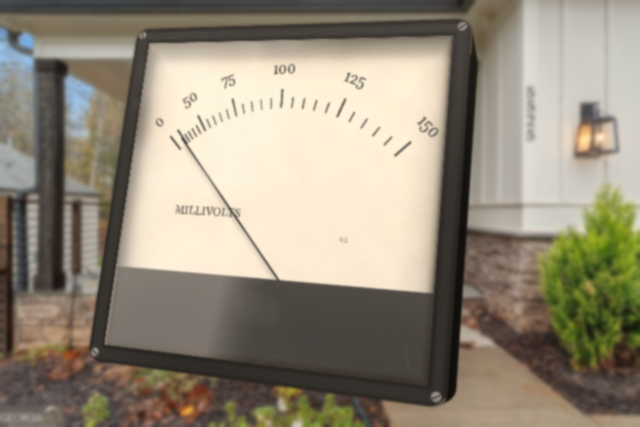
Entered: 25 mV
